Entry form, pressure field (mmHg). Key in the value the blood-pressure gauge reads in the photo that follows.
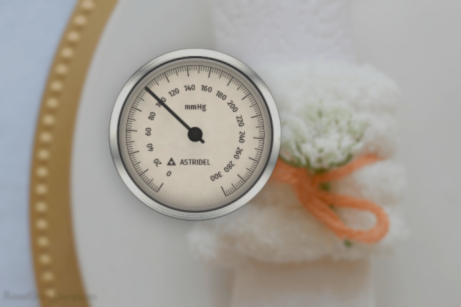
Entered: 100 mmHg
